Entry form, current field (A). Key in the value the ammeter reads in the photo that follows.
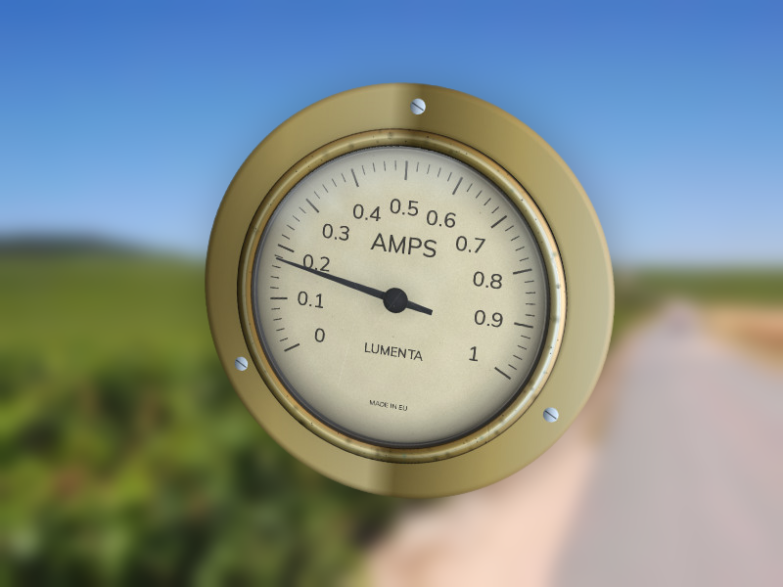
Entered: 0.18 A
